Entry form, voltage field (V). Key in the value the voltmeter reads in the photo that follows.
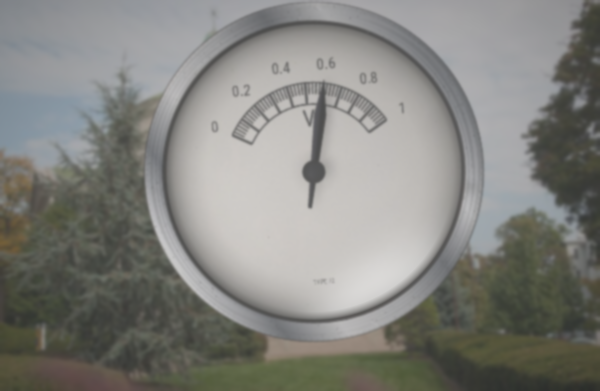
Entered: 0.6 V
